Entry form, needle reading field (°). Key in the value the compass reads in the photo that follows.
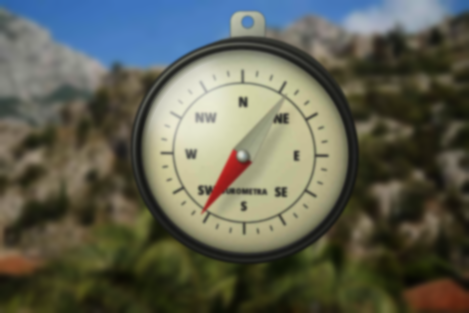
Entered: 215 °
